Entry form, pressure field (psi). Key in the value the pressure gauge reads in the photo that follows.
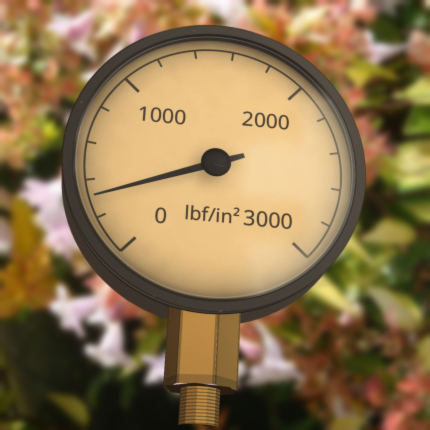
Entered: 300 psi
